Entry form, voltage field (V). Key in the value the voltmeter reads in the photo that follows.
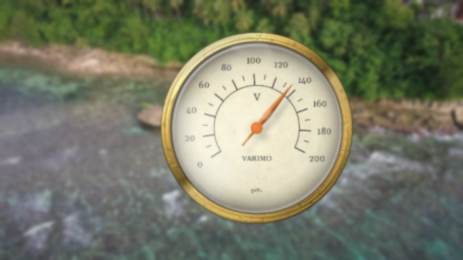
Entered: 135 V
